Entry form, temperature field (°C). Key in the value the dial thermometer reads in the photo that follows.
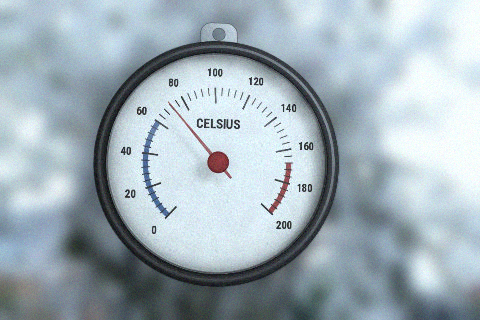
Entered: 72 °C
